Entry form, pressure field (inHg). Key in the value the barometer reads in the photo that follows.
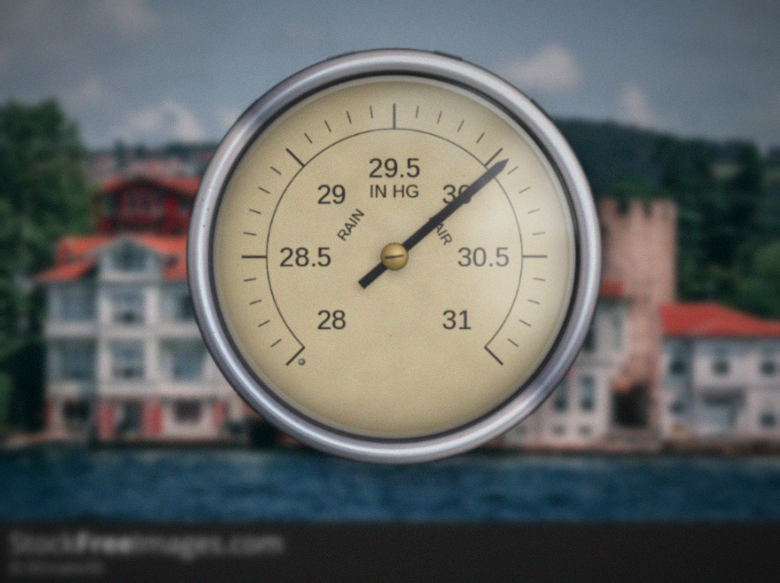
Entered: 30.05 inHg
